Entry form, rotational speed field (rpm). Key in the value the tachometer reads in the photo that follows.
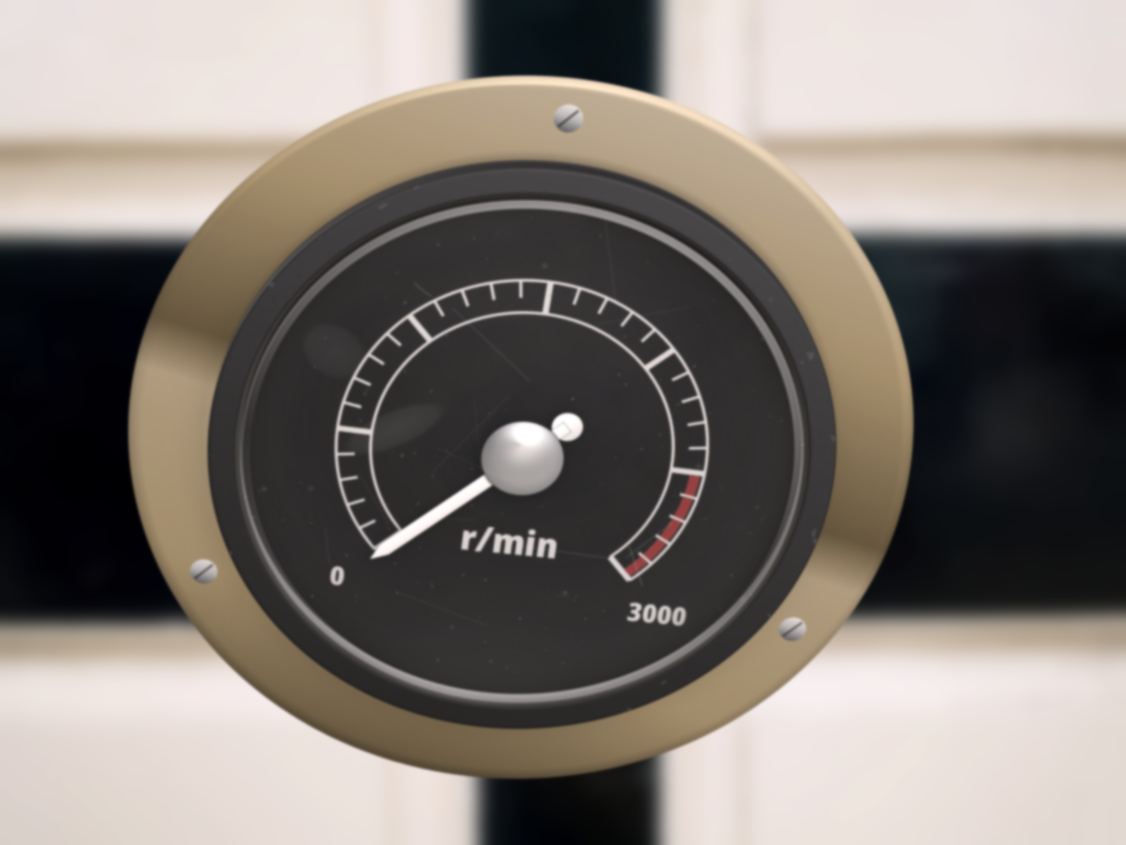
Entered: 0 rpm
